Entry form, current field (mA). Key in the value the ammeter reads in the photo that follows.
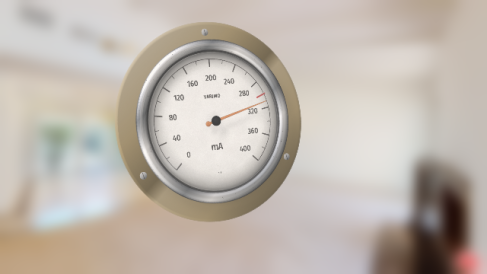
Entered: 310 mA
